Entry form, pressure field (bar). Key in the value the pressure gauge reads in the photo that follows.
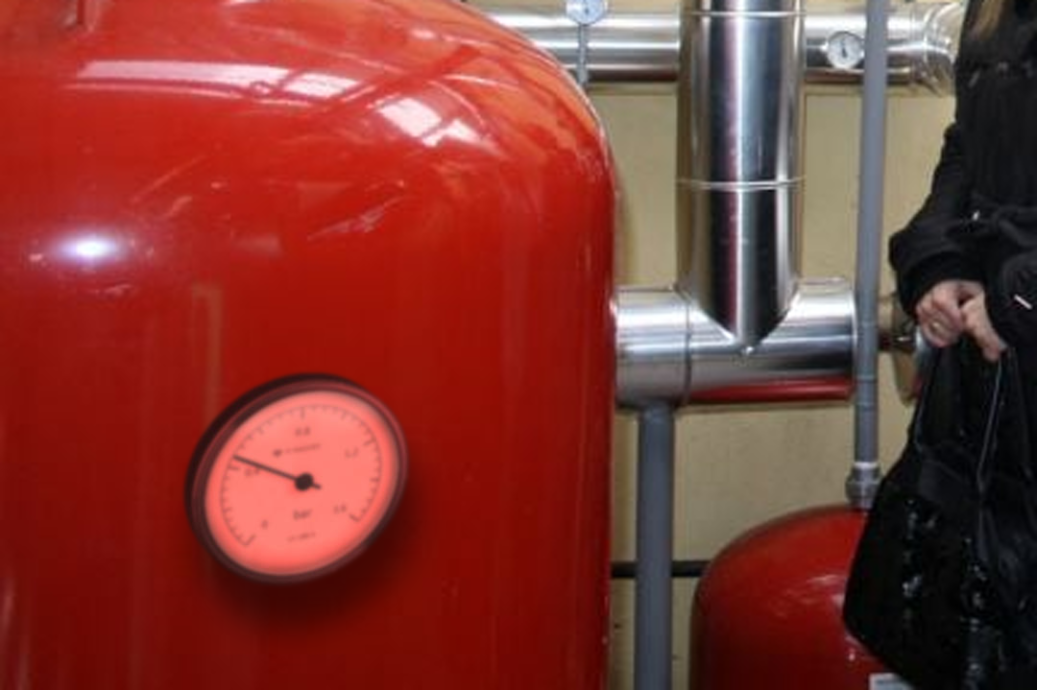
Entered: 0.45 bar
